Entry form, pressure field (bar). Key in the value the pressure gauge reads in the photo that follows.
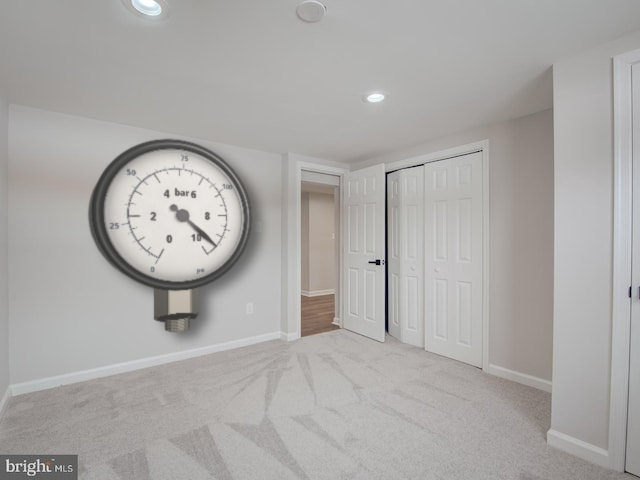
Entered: 9.5 bar
